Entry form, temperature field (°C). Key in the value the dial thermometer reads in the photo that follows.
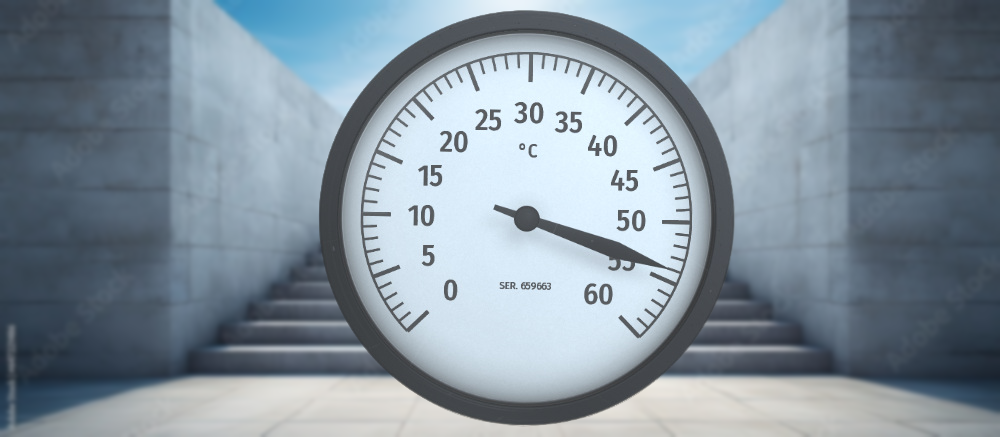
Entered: 54 °C
